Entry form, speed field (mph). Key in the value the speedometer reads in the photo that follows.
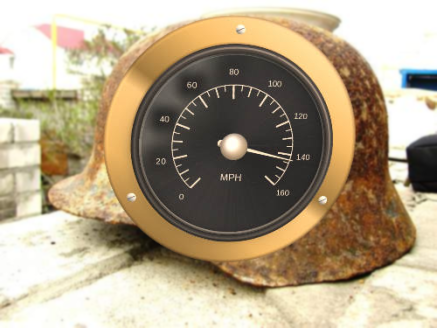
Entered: 142.5 mph
